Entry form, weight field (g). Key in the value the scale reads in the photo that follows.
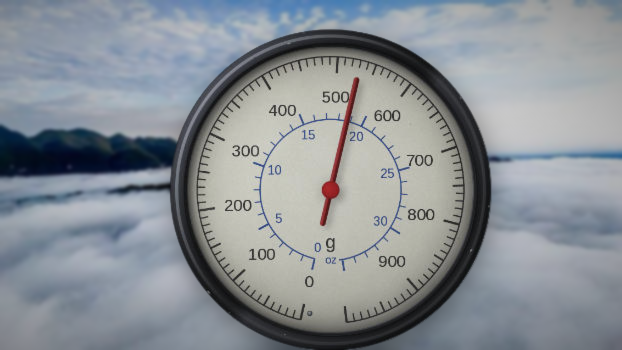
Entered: 530 g
